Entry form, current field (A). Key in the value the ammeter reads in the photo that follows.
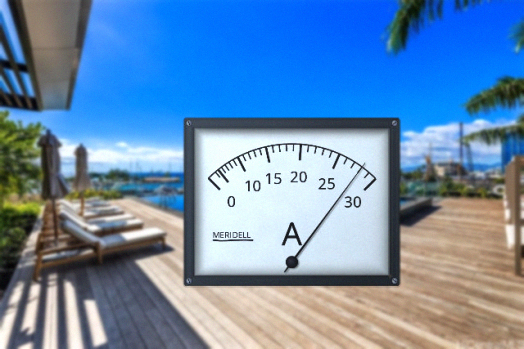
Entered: 28 A
